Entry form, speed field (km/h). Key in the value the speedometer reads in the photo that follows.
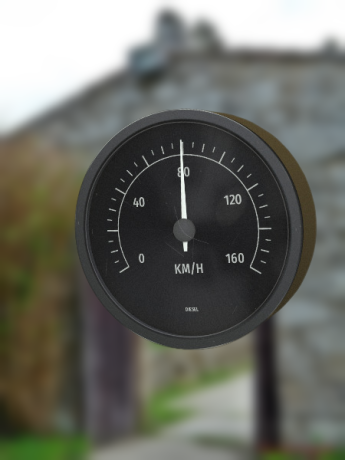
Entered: 80 km/h
